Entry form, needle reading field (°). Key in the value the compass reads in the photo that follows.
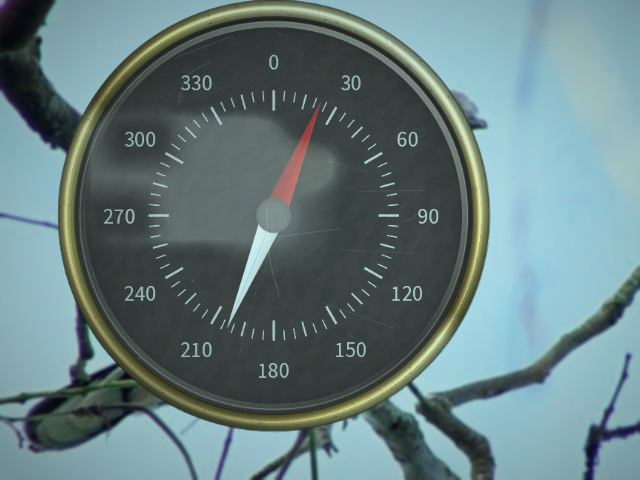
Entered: 22.5 °
